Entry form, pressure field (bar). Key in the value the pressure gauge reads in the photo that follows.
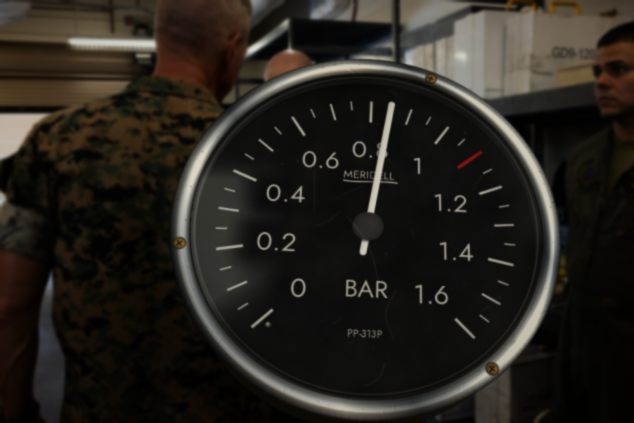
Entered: 0.85 bar
